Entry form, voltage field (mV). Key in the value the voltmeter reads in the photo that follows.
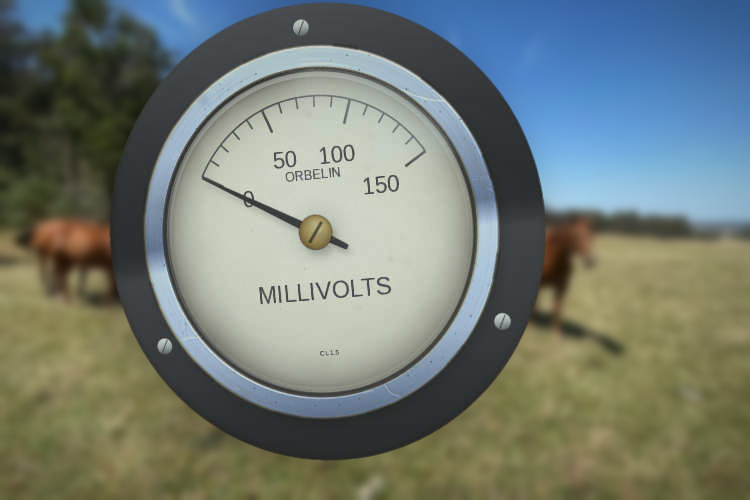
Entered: 0 mV
